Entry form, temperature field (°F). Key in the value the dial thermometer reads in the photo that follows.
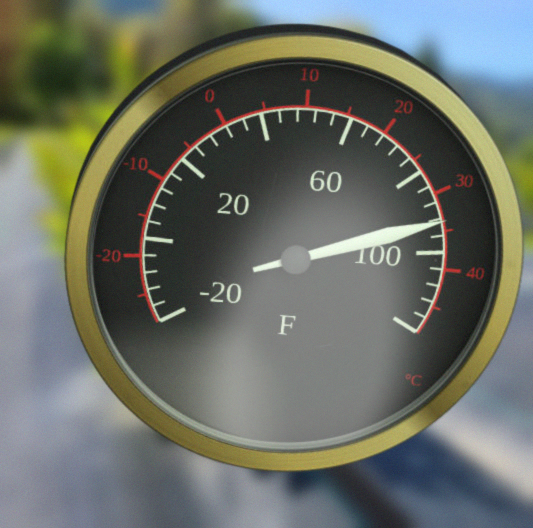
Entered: 92 °F
